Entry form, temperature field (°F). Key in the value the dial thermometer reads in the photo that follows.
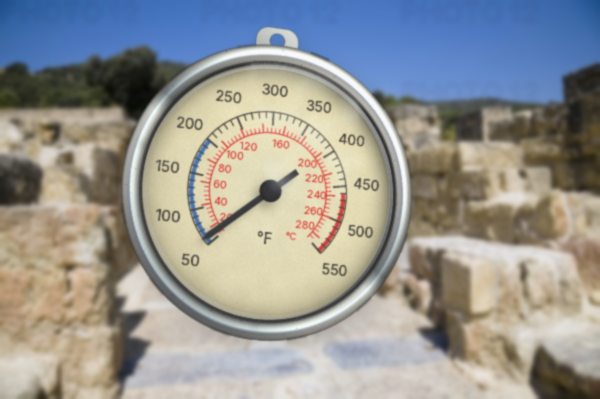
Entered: 60 °F
